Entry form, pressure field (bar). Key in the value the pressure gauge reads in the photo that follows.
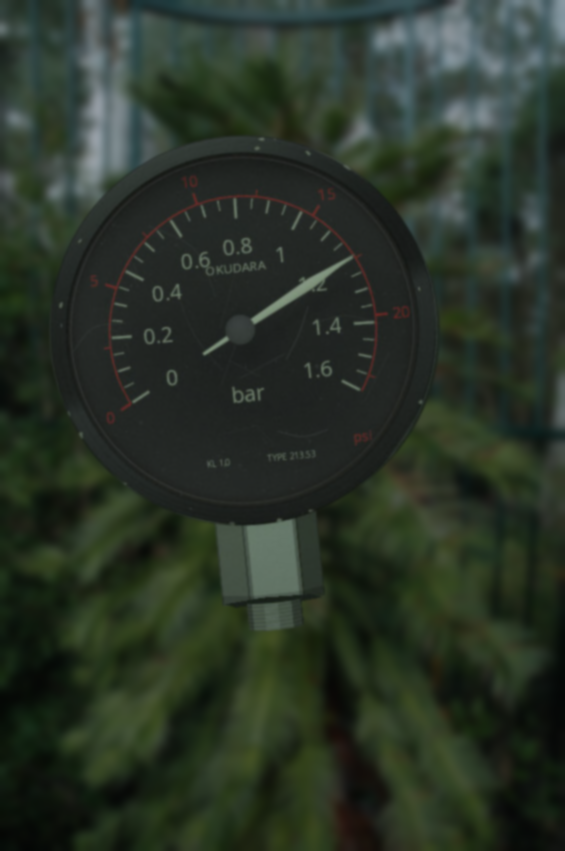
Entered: 1.2 bar
